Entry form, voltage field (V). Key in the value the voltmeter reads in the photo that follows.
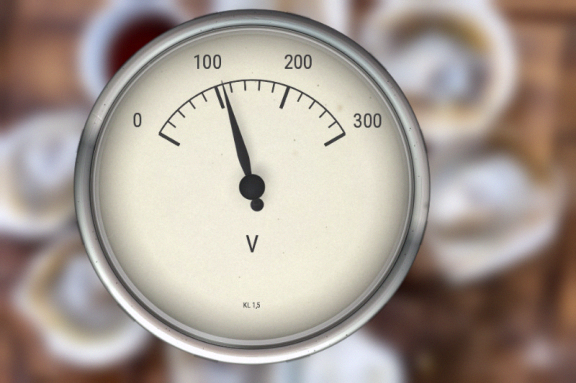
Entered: 110 V
